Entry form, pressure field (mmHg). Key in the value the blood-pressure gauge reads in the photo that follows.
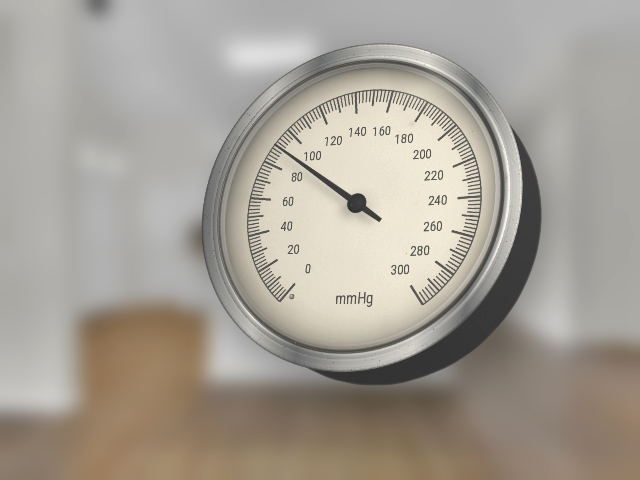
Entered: 90 mmHg
